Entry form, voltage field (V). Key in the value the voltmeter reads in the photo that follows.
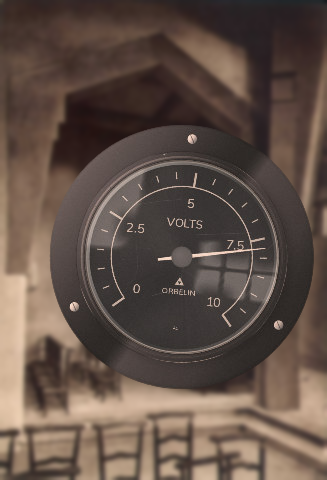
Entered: 7.75 V
